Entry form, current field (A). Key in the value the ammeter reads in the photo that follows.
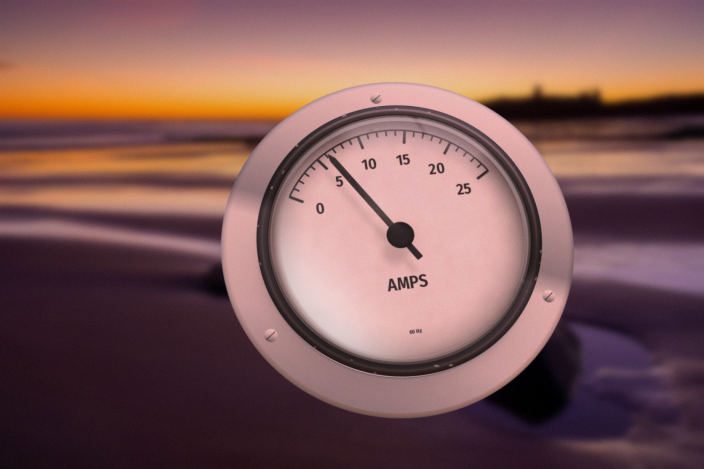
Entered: 6 A
